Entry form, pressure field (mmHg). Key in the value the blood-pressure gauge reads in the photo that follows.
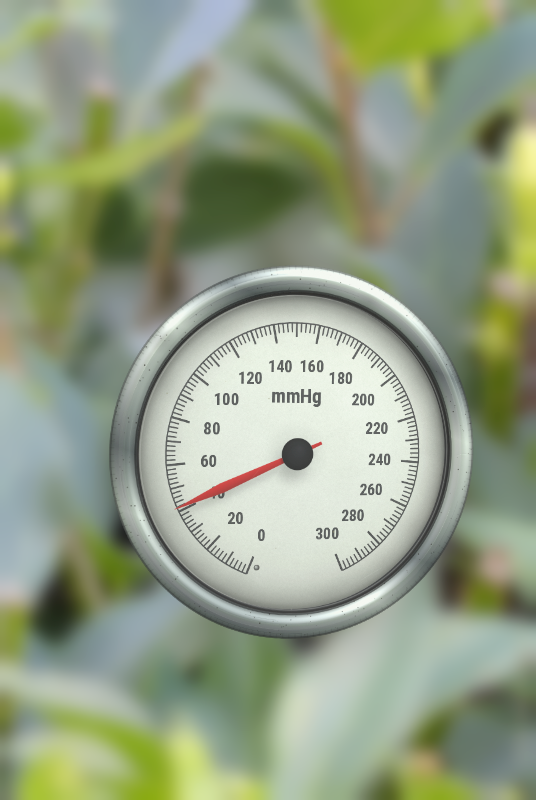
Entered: 42 mmHg
